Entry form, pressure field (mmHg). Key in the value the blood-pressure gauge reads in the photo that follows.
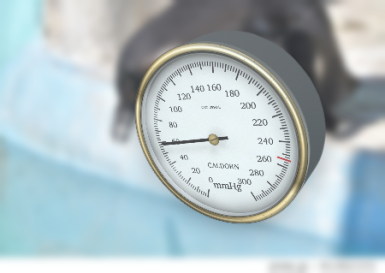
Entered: 60 mmHg
